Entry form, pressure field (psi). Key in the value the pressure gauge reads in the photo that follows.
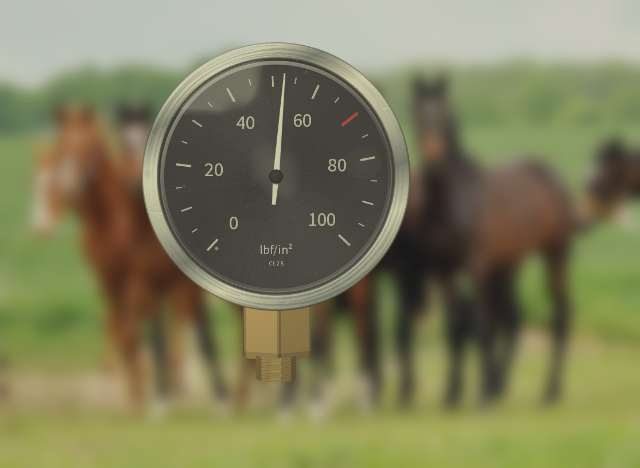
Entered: 52.5 psi
